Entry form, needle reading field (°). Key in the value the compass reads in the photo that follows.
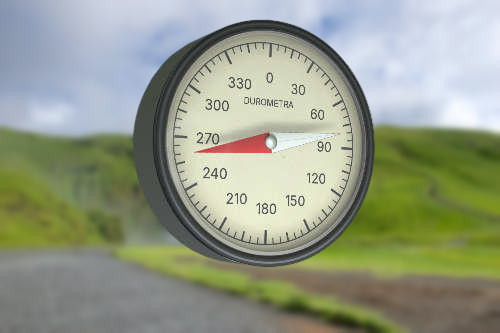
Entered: 260 °
